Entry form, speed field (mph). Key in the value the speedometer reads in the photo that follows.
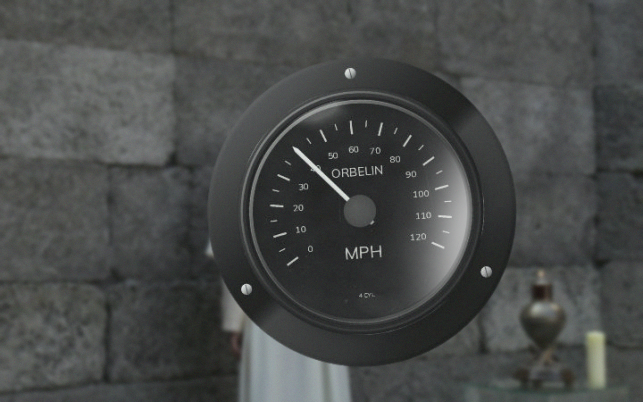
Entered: 40 mph
